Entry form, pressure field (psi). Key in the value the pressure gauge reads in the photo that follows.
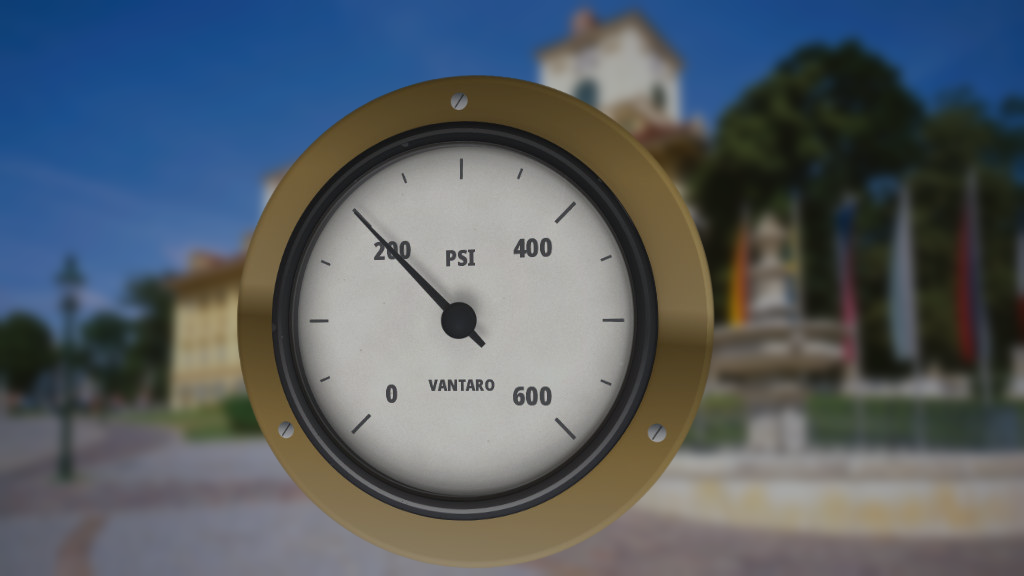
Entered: 200 psi
